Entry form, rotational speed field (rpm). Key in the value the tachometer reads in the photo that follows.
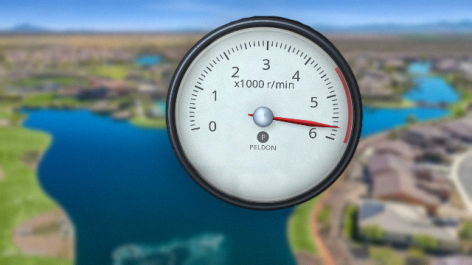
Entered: 5700 rpm
